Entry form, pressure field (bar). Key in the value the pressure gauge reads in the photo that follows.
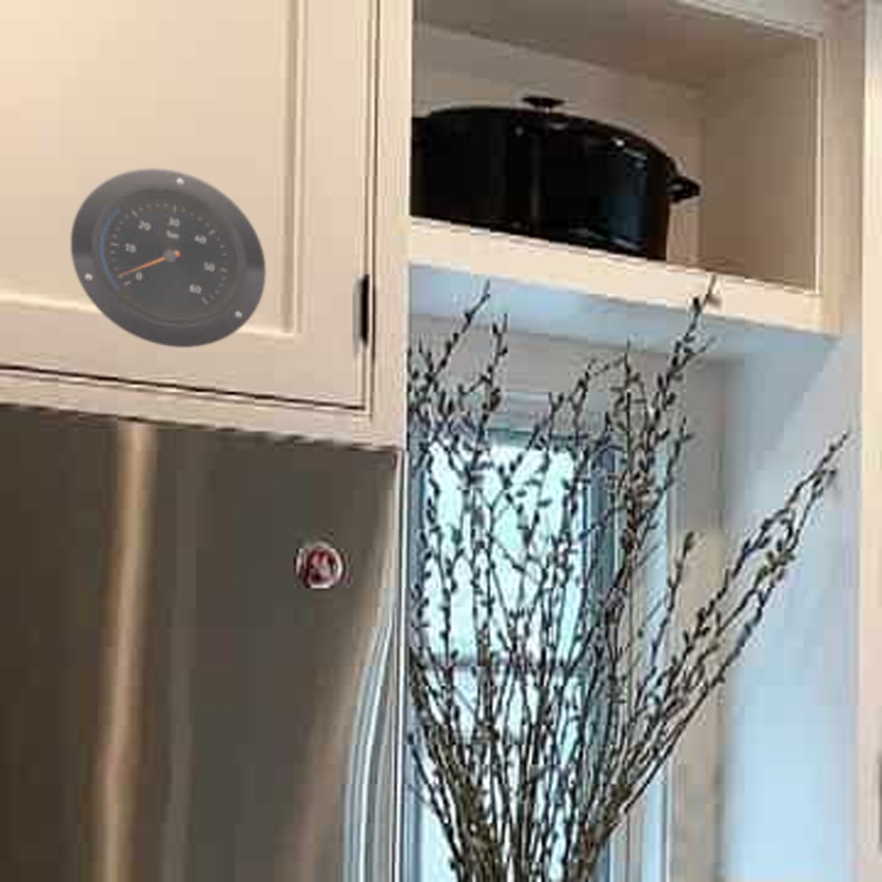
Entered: 2 bar
